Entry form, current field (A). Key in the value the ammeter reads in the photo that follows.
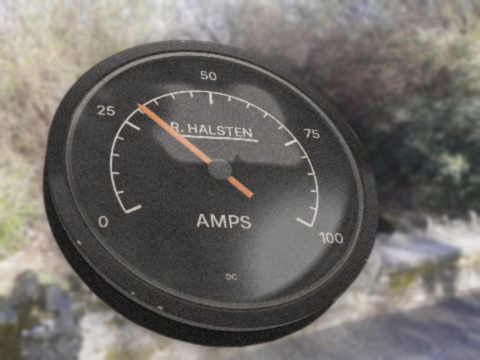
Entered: 30 A
